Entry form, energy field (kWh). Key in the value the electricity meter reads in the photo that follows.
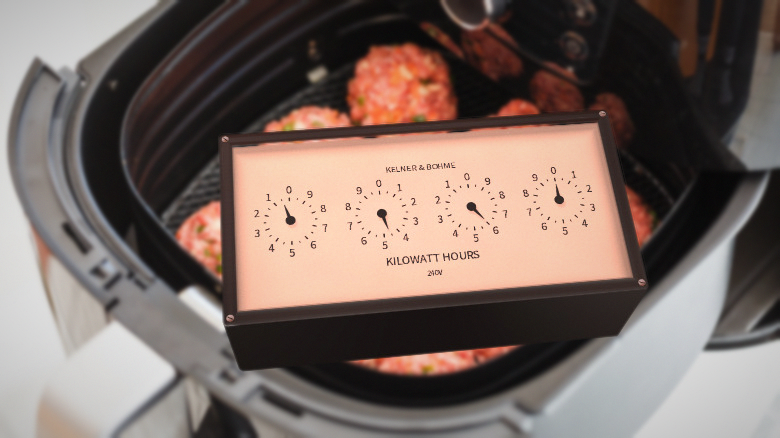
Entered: 460 kWh
